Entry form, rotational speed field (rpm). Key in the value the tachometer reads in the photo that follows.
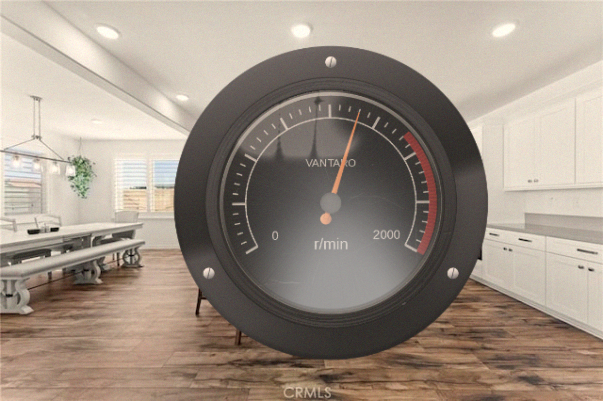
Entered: 1150 rpm
